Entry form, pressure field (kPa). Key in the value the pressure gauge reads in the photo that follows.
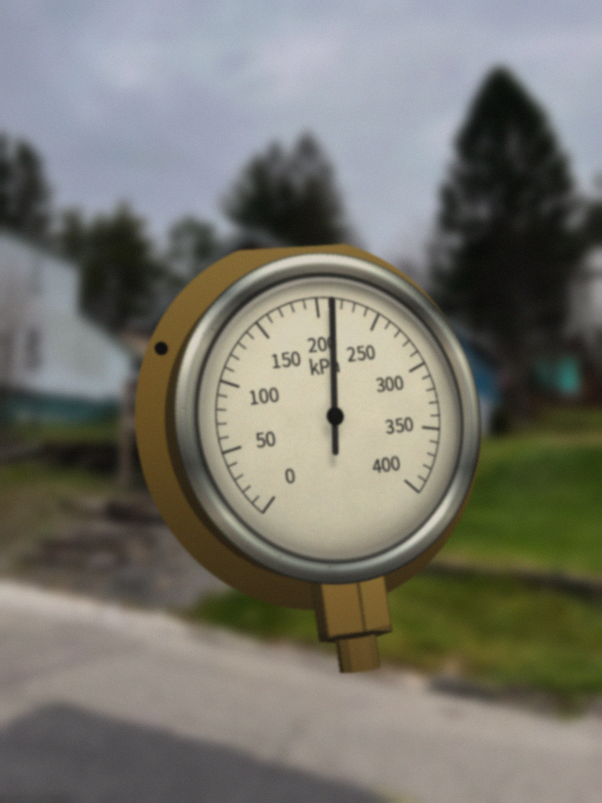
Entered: 210 kPa
